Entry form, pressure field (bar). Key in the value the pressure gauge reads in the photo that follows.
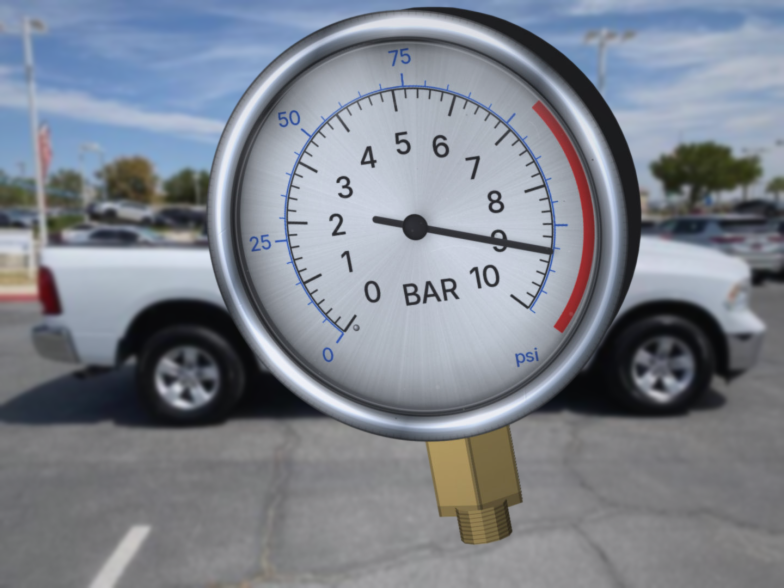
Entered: 9 bar
